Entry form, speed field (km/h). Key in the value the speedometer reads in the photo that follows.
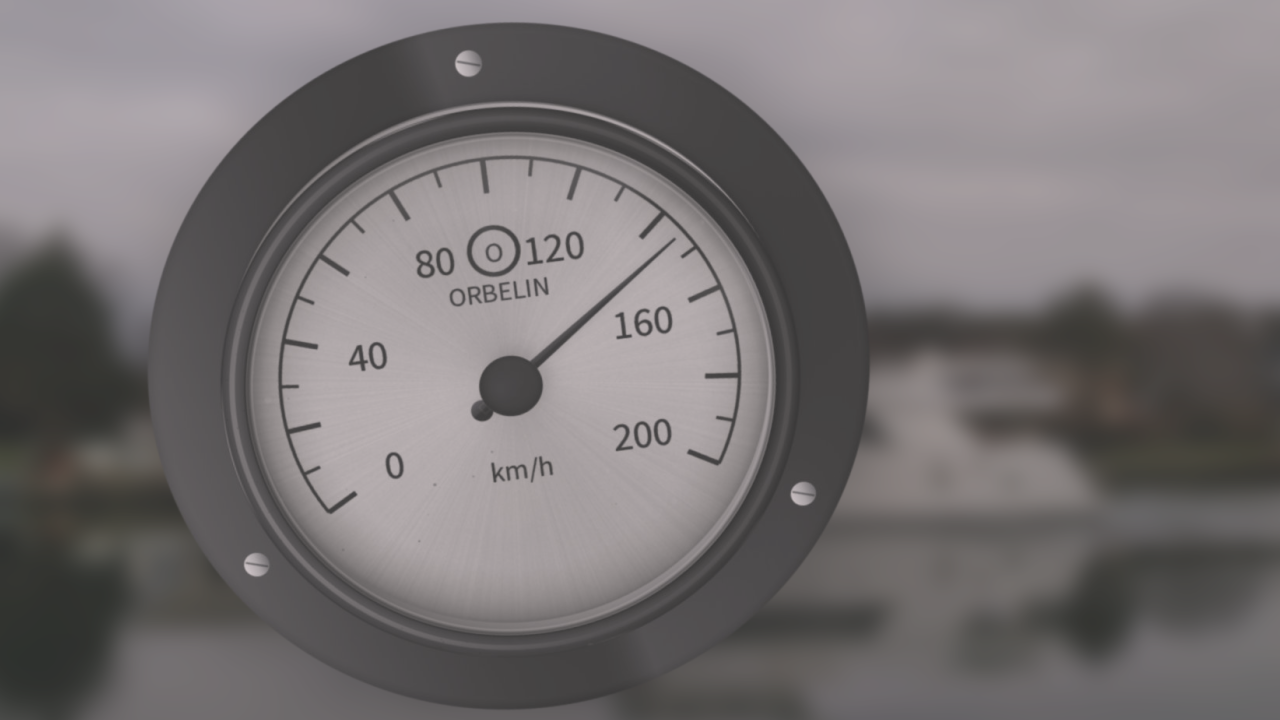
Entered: 145 km/h
